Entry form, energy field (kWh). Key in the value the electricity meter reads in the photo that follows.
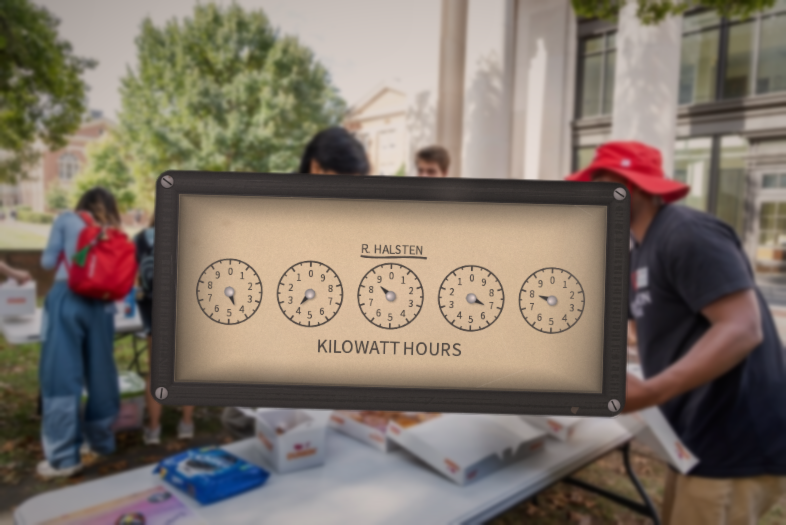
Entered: 43868 kWh
